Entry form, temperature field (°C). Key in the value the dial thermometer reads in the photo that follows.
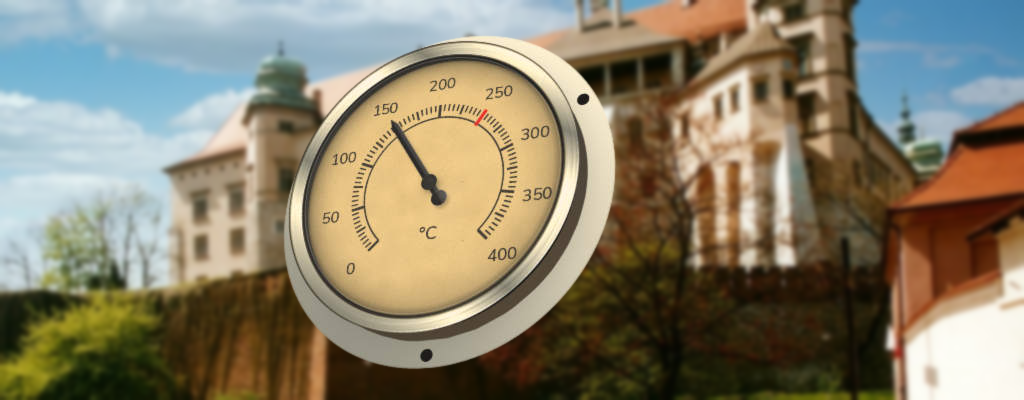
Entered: 150 °C
